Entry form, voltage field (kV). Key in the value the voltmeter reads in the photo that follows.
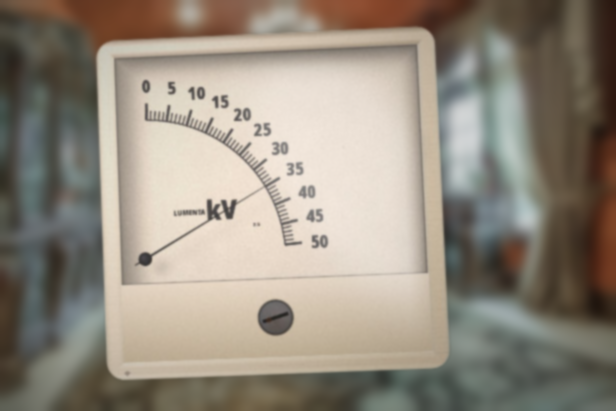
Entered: 35 kV
